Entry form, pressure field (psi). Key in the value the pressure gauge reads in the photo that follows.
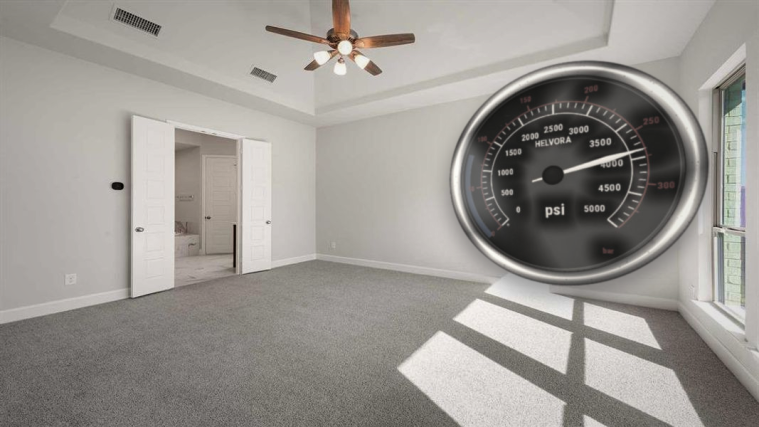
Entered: 3900 psi
